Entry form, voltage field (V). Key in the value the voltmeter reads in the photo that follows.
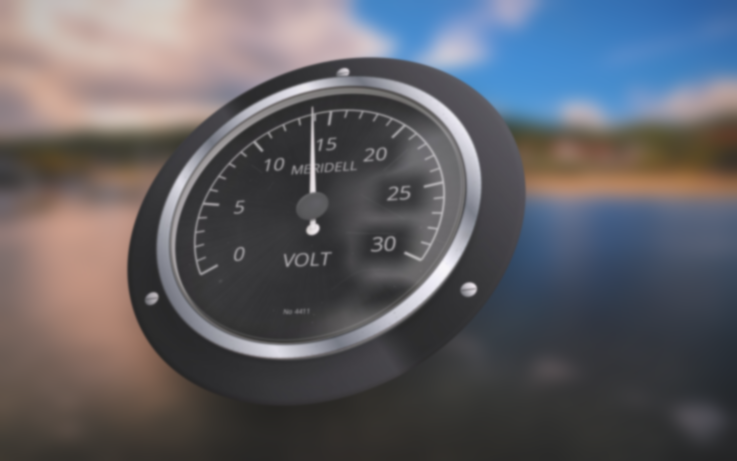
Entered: 14 V
